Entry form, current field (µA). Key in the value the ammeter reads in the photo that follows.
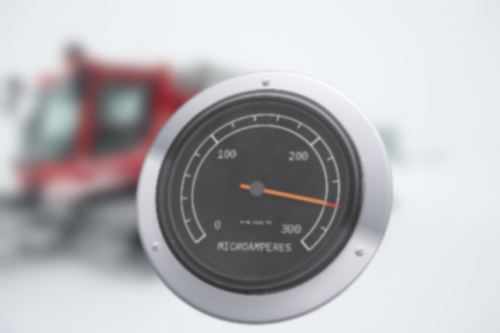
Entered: 260 µA
